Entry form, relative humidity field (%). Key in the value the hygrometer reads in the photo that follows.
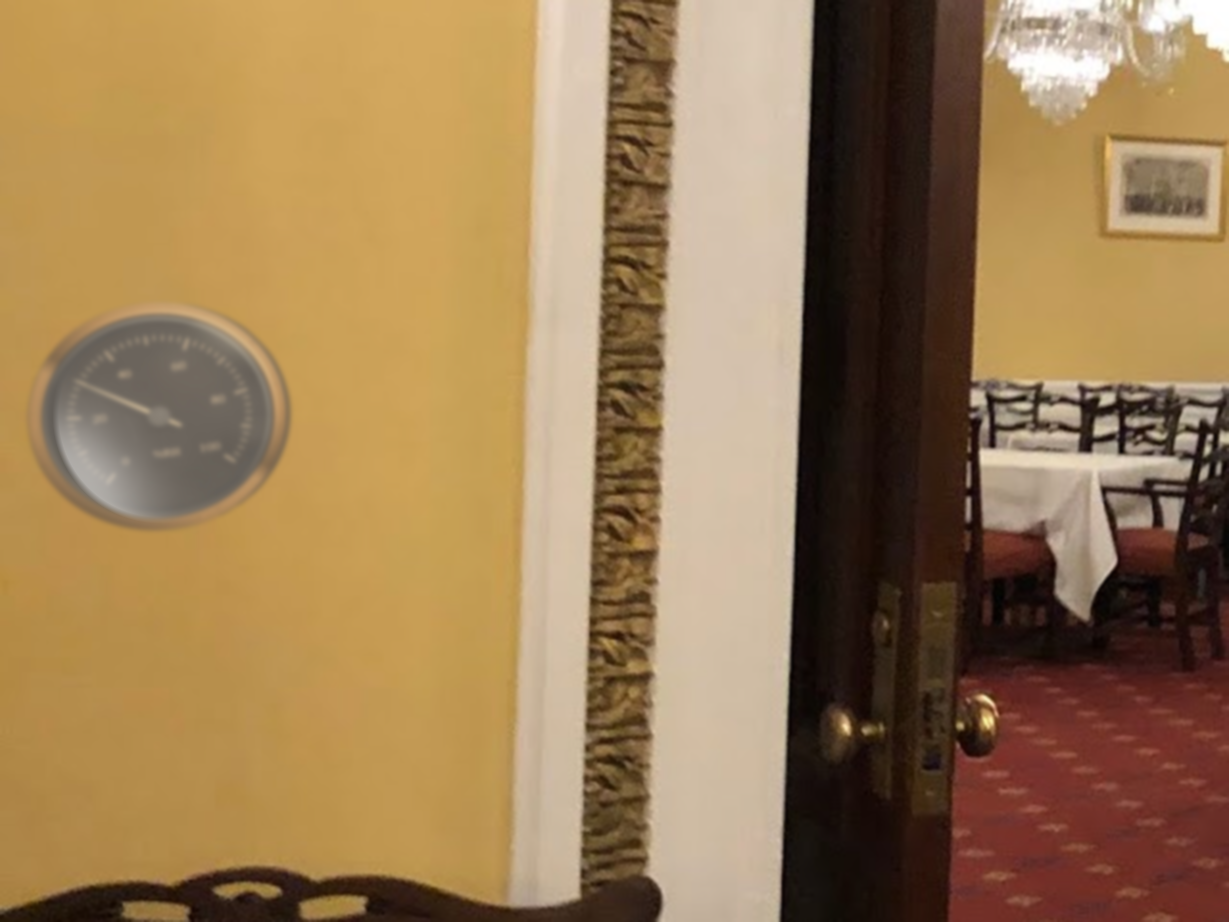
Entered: 30 %
